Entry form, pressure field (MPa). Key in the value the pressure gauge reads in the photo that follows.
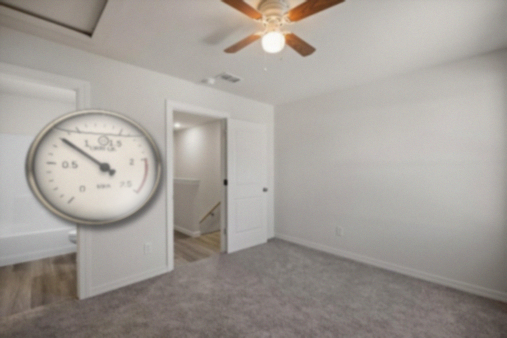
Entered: 0.8 MPa
